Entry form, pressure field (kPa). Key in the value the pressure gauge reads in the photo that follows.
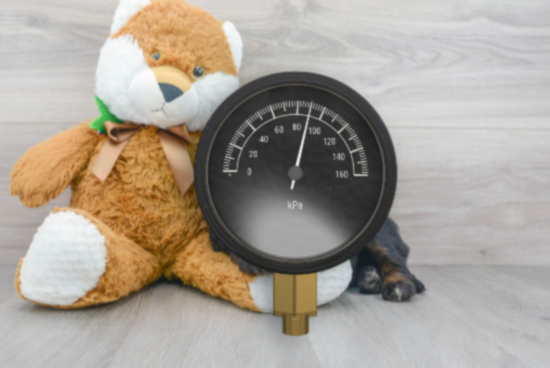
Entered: 90 kPa
